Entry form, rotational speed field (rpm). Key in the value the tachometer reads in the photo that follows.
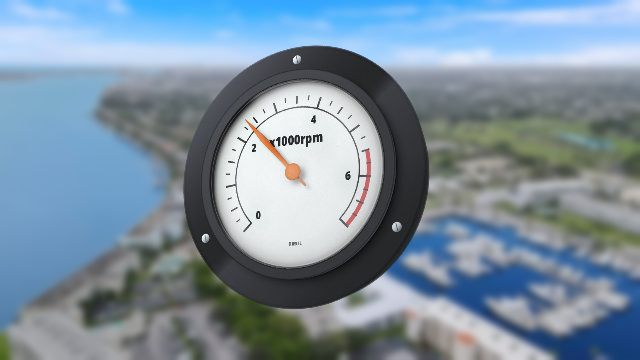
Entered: 2375 rpm
